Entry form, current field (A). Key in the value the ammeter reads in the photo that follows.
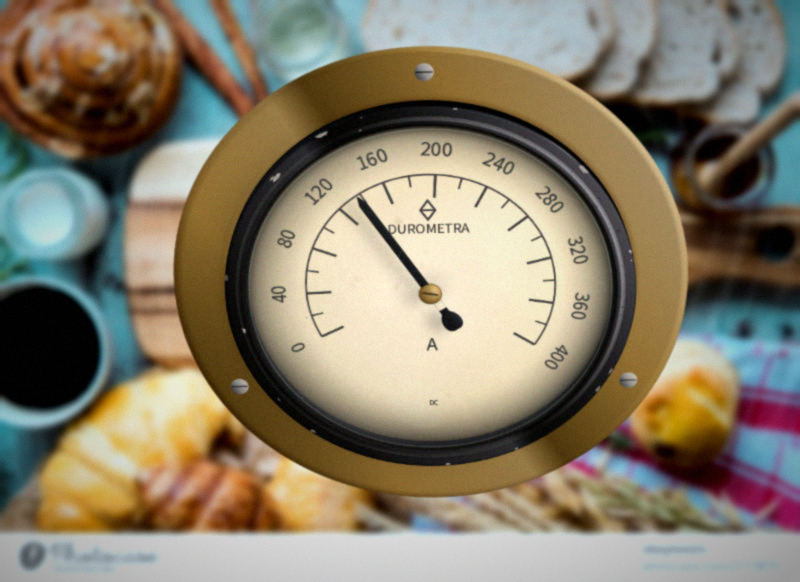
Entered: 140 A
